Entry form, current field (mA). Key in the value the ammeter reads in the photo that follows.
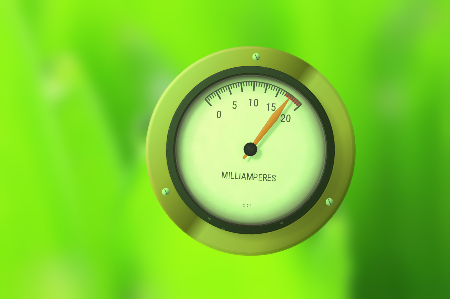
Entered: 17.5 mA
